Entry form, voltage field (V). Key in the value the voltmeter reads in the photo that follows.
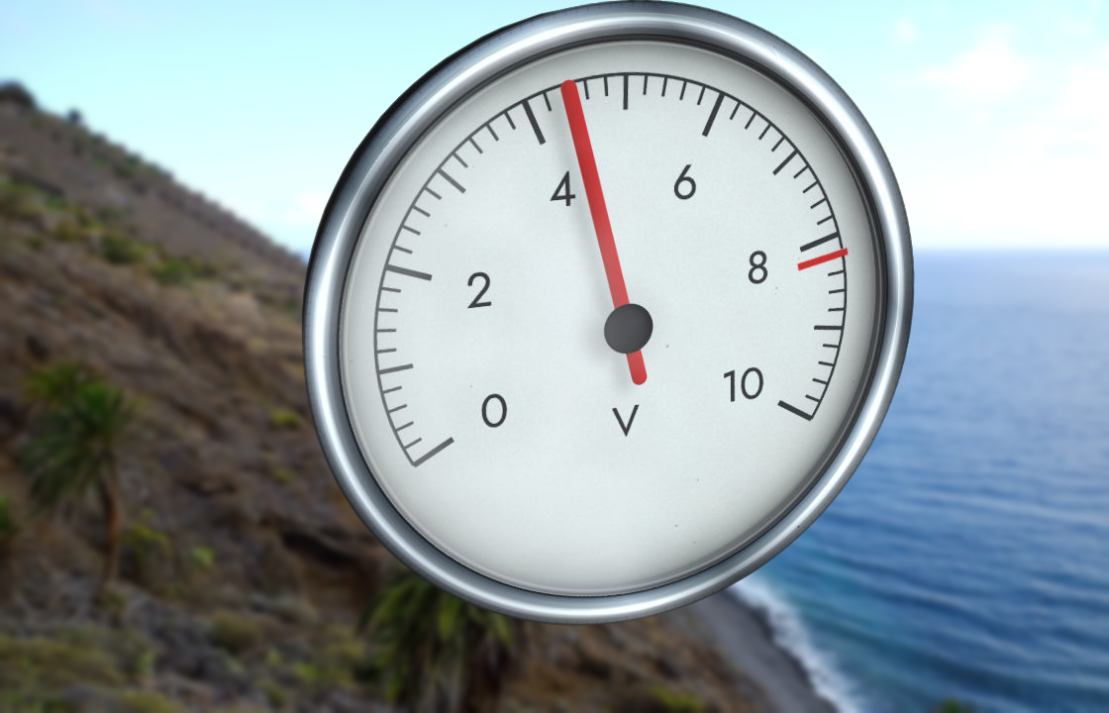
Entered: 4.4 V
